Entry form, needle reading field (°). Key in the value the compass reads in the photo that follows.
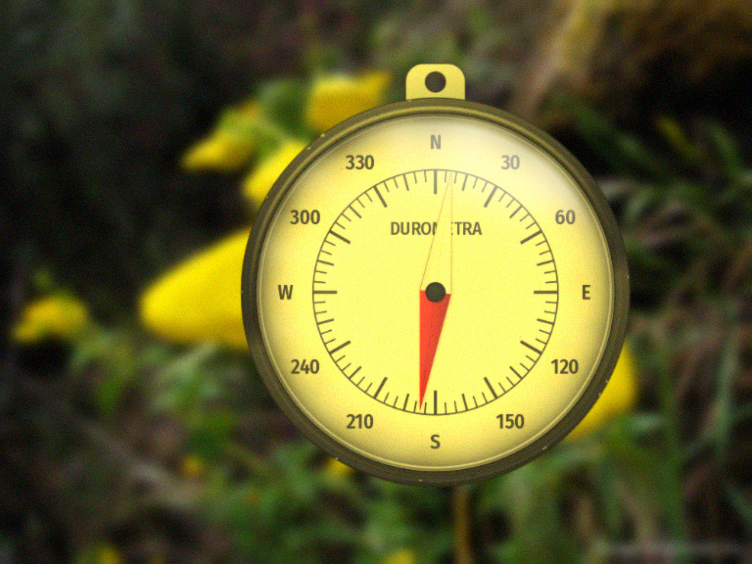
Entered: 187.5 °
